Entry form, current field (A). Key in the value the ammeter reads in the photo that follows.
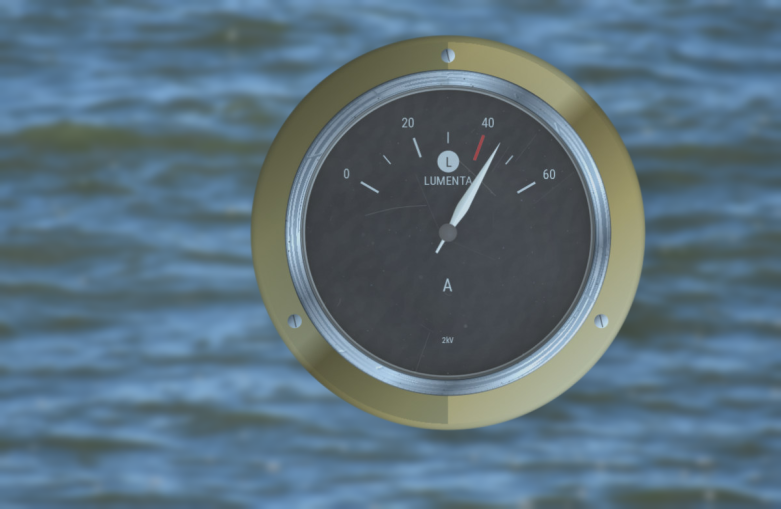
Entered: 45 A
